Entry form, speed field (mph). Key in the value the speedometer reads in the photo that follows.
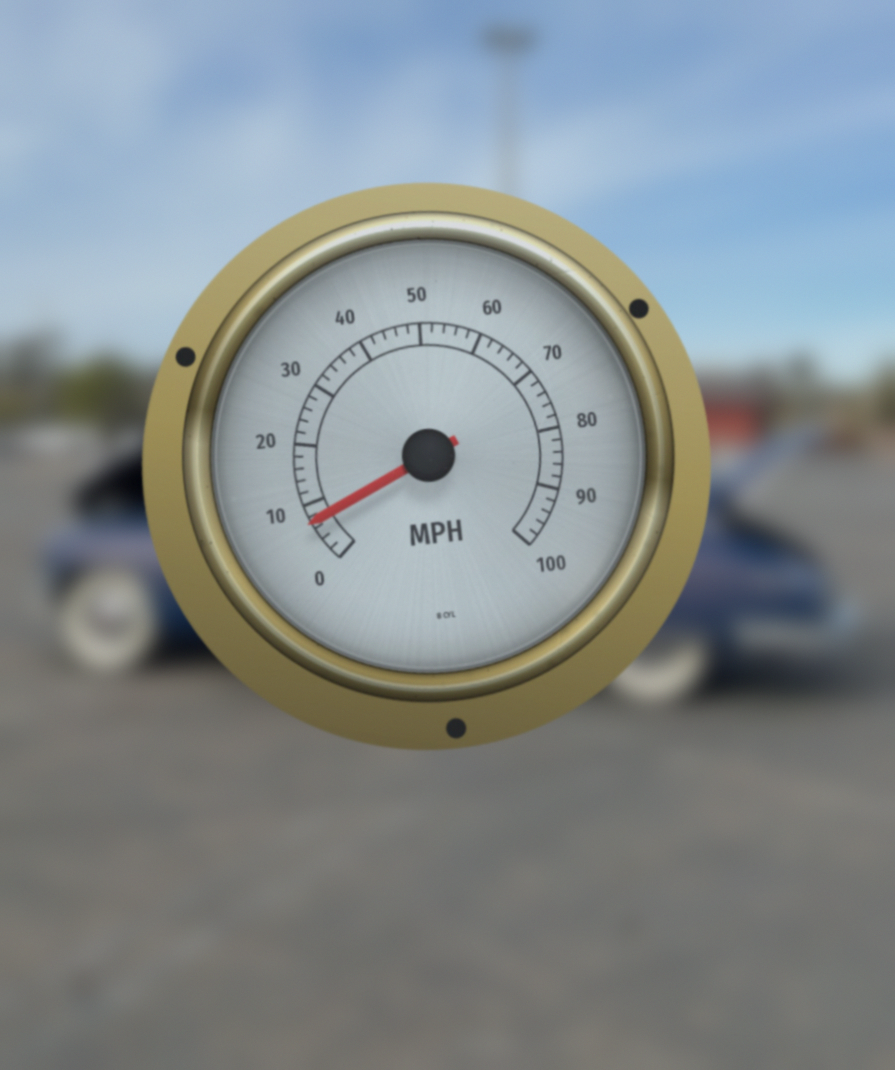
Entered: 7 mph
